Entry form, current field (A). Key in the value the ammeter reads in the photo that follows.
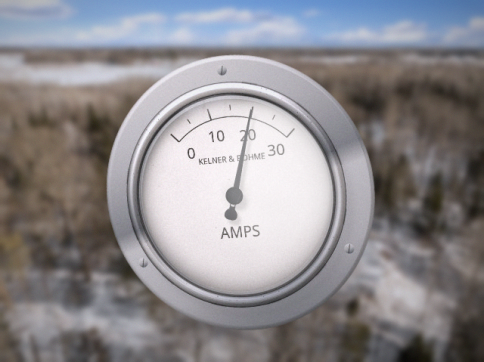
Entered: 20 A
